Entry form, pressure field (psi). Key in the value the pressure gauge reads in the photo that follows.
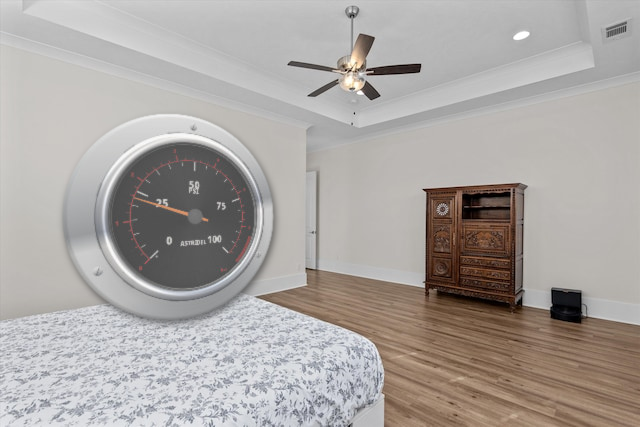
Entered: 22.5 psi
